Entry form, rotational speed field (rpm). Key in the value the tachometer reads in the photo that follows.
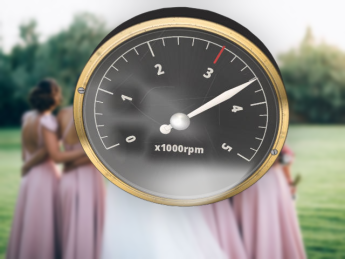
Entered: 3600 rpm
